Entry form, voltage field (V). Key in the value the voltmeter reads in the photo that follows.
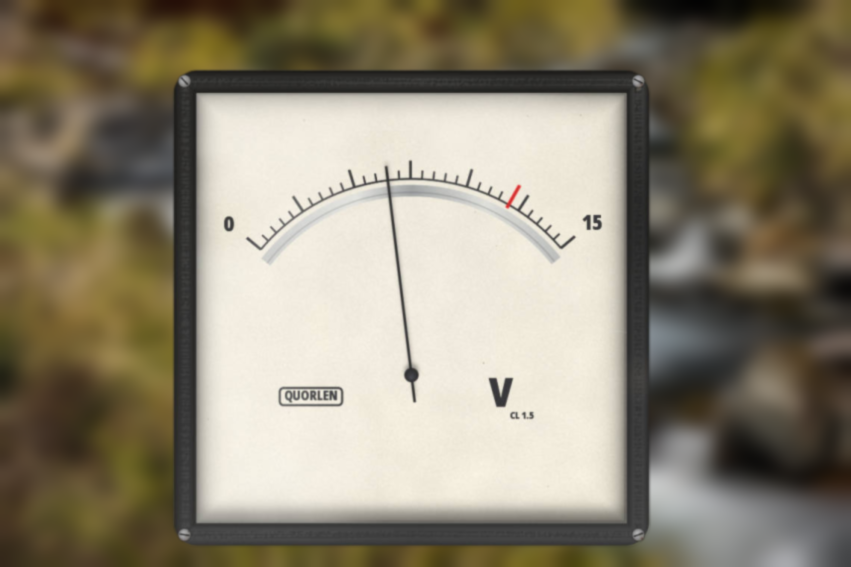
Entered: 6.5 V
